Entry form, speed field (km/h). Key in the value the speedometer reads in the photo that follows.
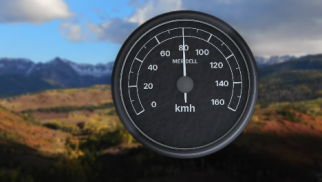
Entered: 80 km/h
